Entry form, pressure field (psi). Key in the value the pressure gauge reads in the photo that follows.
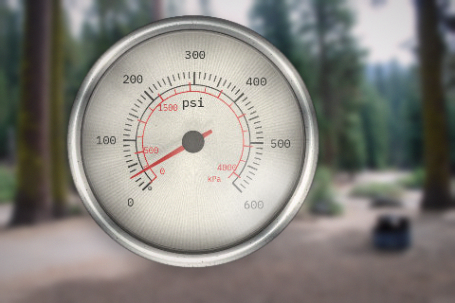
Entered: 30 psi
